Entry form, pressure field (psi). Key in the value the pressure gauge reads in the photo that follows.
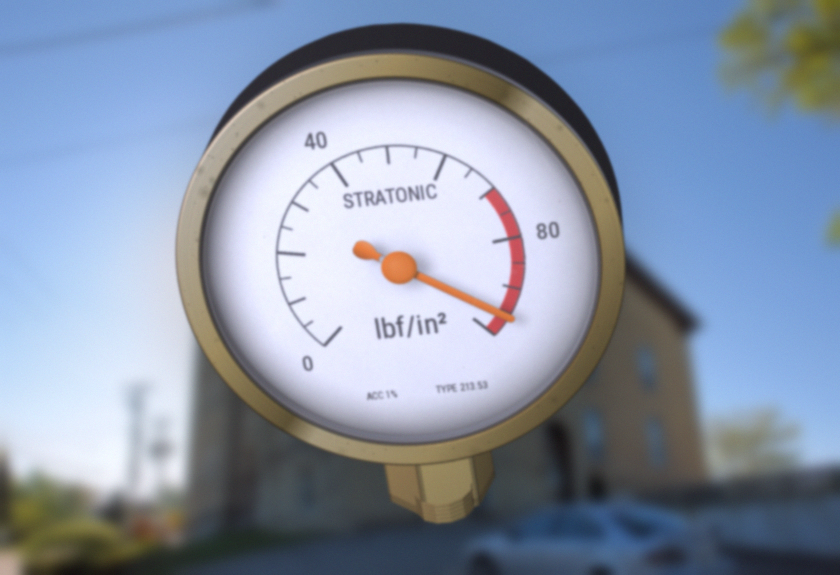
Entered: 95 psi
